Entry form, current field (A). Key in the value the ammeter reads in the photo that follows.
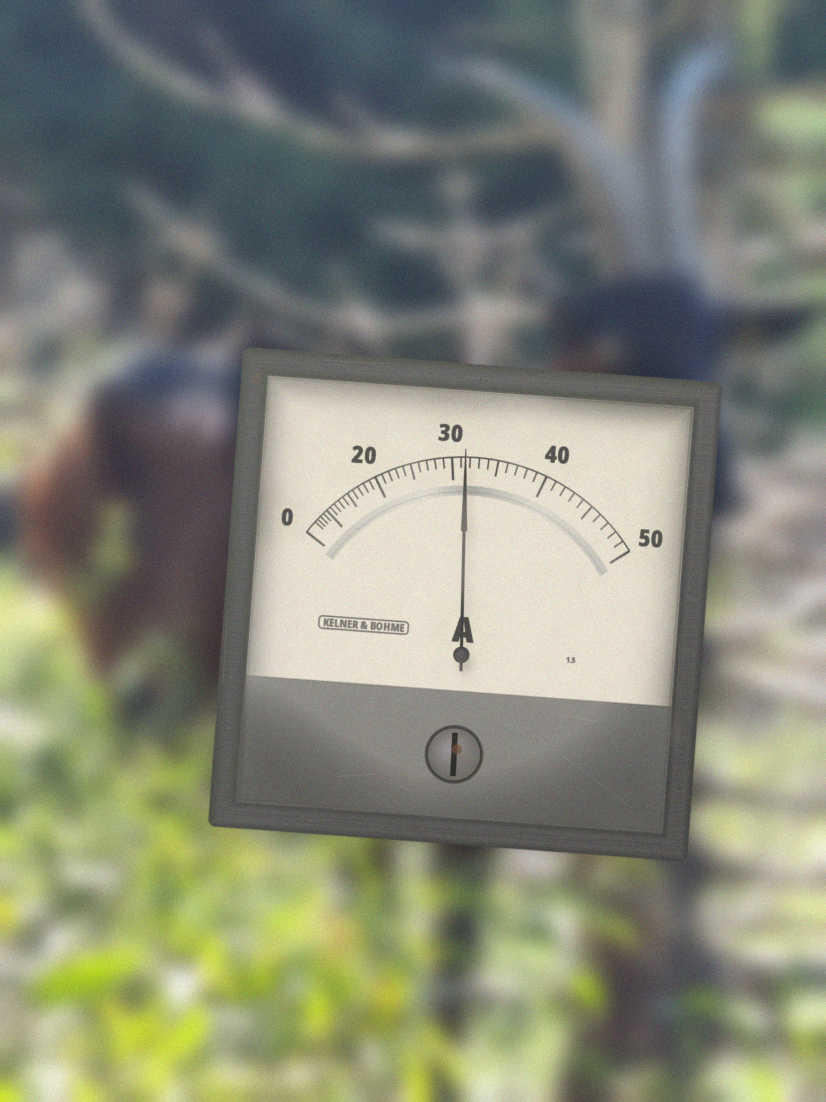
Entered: 31.5 A
